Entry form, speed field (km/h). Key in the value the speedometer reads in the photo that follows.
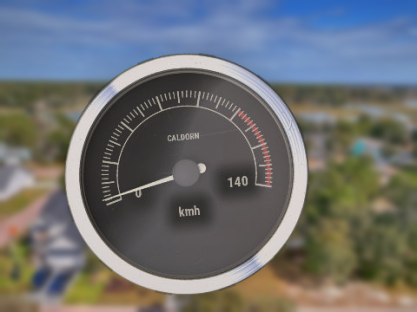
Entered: 2 km/h
